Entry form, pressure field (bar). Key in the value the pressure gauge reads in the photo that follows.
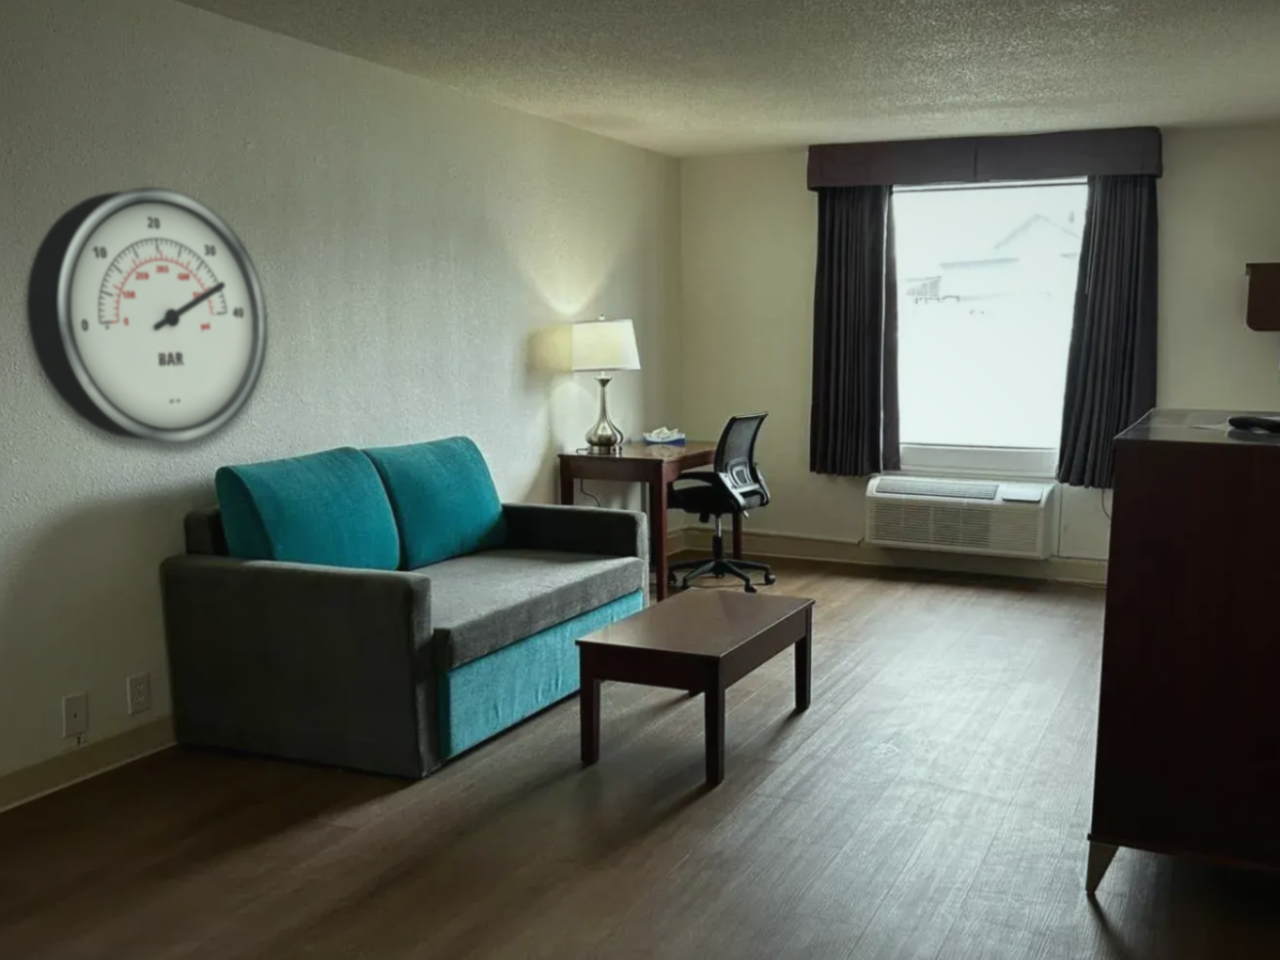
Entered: 35 bar
